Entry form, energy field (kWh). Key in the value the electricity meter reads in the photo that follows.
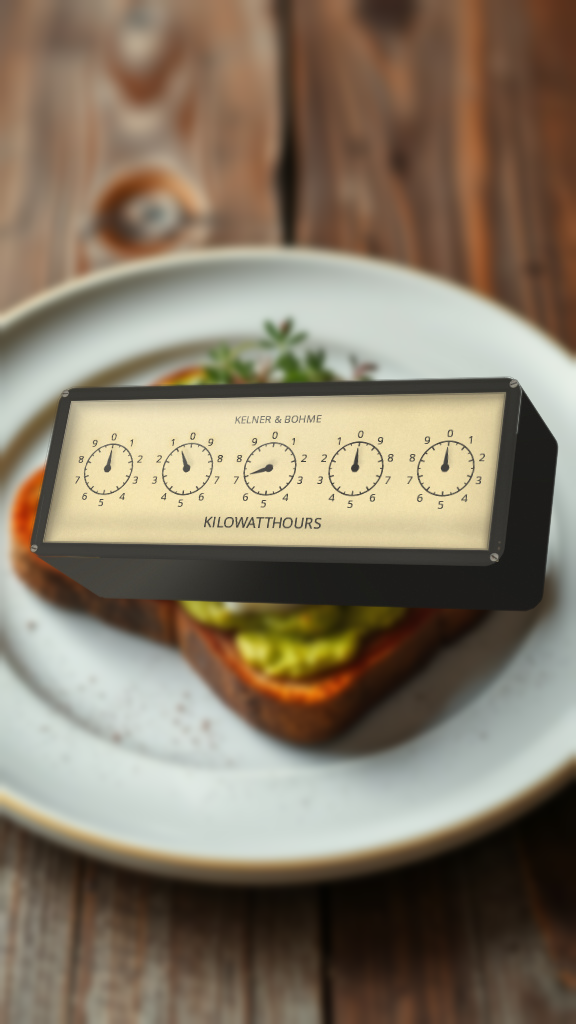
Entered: 700 kWh
